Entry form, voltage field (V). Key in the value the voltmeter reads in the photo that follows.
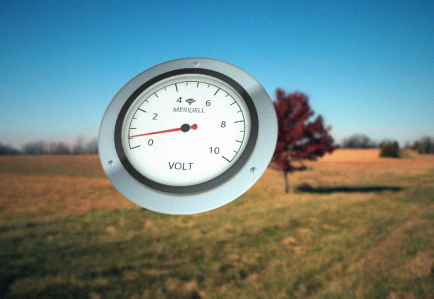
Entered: 0.5 V
